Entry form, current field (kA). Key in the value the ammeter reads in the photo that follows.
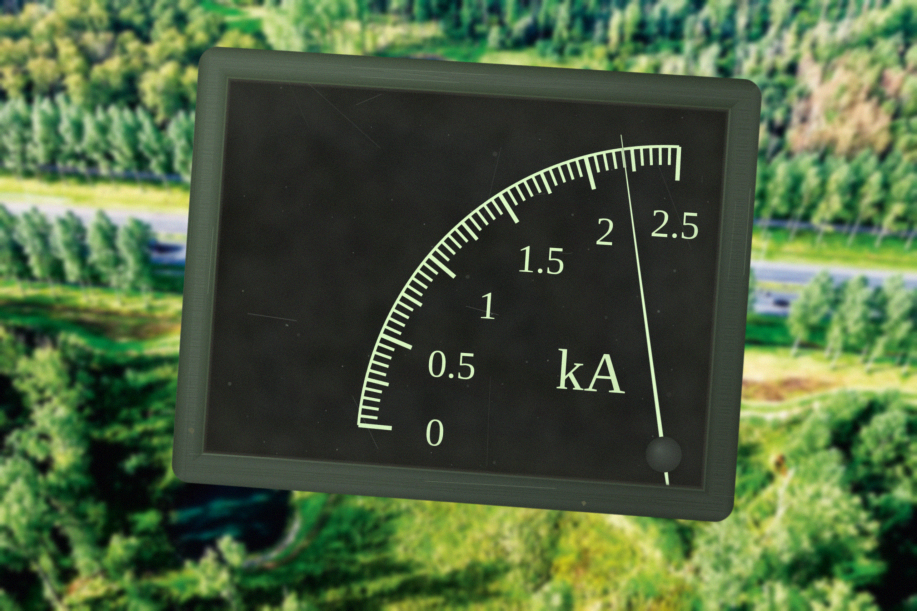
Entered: 2.2 kA
